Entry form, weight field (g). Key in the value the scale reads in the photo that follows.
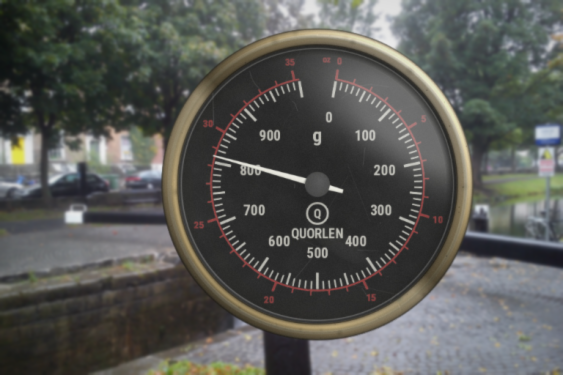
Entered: 810 g
